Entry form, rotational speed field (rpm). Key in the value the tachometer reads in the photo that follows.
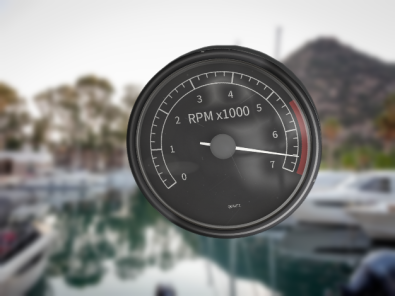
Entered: 6600 rpm
